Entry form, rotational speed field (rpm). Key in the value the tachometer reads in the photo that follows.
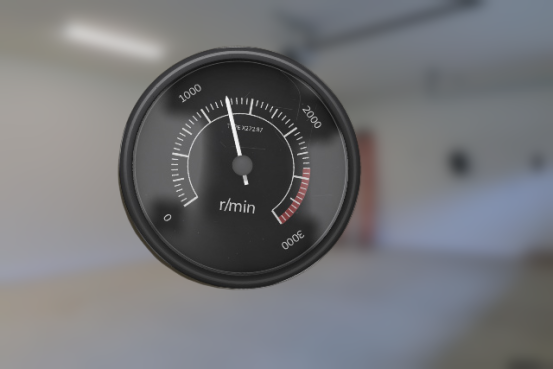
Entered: 1250 rpm
